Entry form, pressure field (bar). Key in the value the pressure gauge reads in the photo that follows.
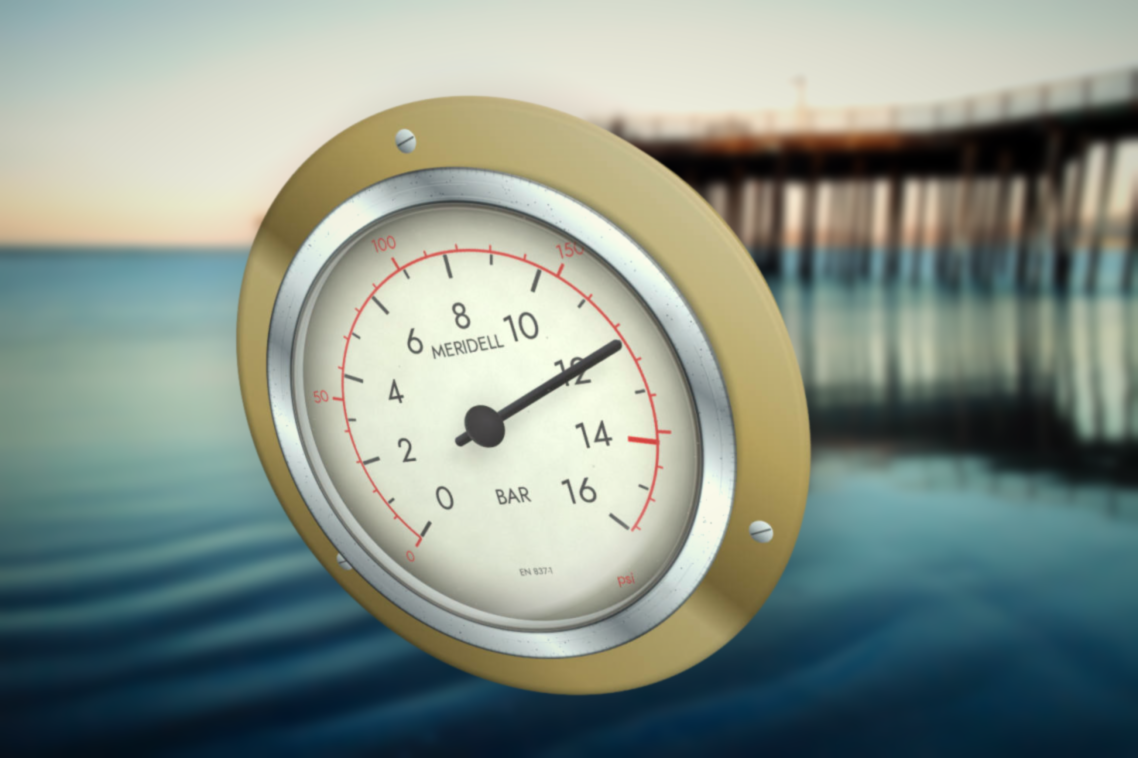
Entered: 12 bar
